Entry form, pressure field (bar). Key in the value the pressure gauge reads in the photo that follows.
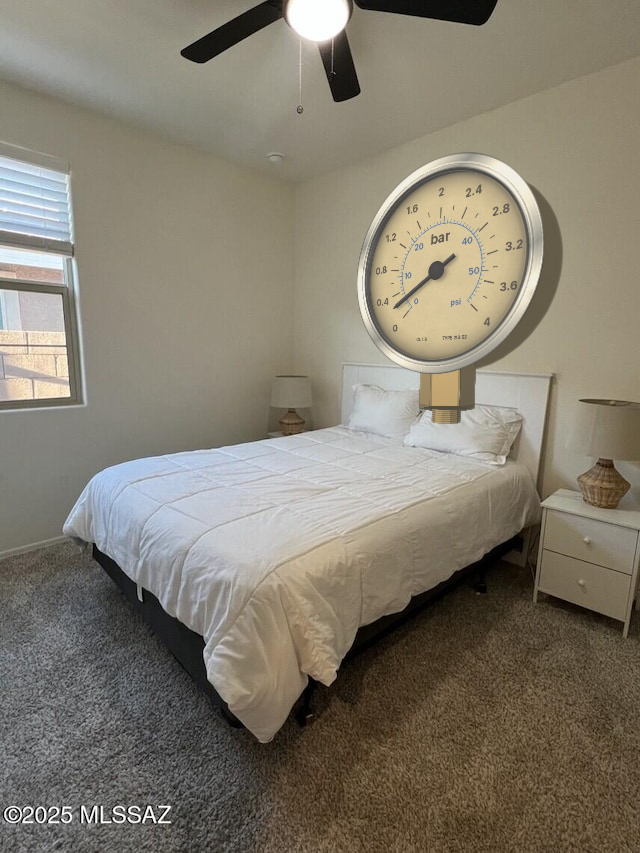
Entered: 0.2 bar
